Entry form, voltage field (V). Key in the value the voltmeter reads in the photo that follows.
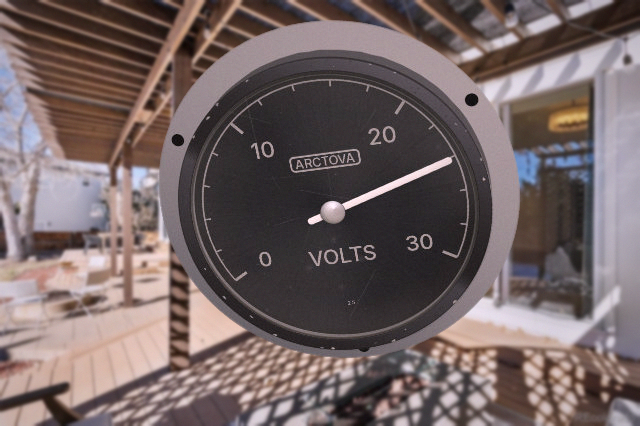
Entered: 24 V
